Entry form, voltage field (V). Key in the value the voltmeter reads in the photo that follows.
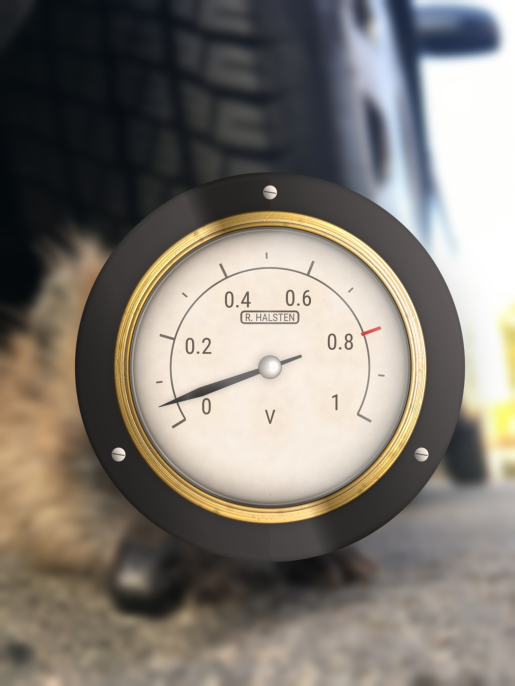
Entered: 0.05 V
